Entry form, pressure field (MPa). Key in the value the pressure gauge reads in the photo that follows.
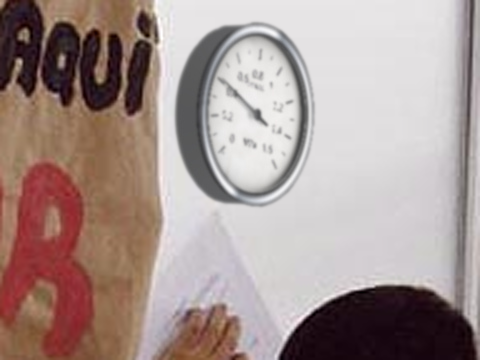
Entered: 0.4 MPa
